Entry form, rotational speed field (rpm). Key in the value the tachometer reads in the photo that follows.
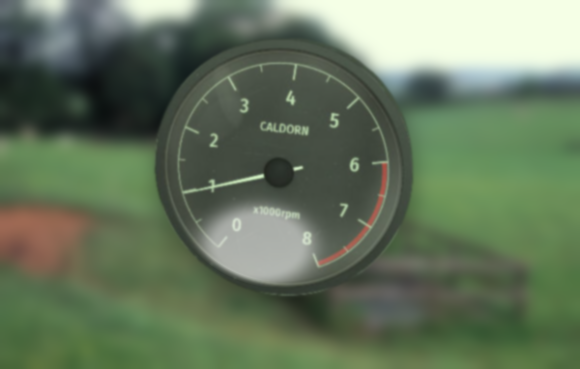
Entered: 1000 rpm
